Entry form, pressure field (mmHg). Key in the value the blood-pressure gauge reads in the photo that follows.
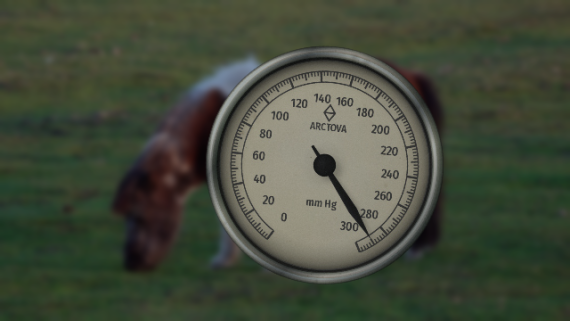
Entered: 290 mmHg
